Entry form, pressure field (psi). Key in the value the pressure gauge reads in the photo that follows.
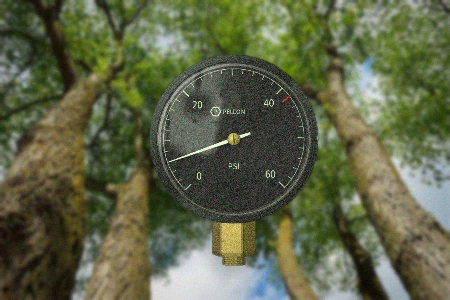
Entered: 6 psi
